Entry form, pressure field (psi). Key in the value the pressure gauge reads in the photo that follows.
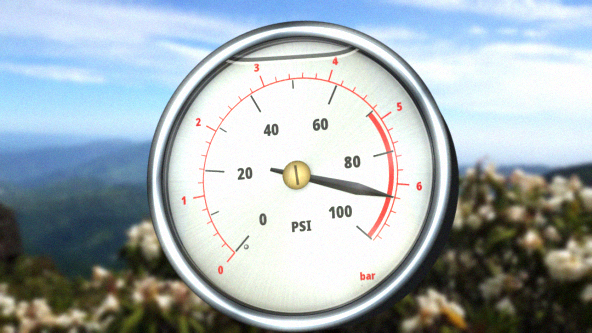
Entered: 90 psi
